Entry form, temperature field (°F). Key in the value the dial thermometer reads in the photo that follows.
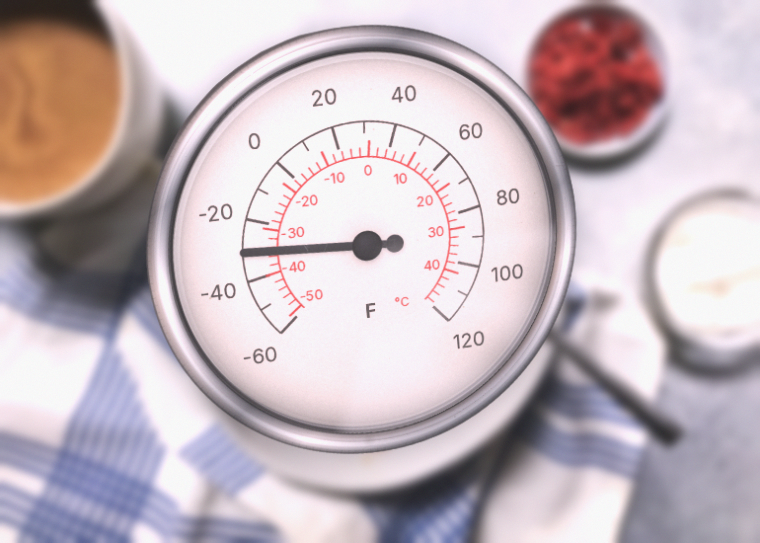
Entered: -30 °F
